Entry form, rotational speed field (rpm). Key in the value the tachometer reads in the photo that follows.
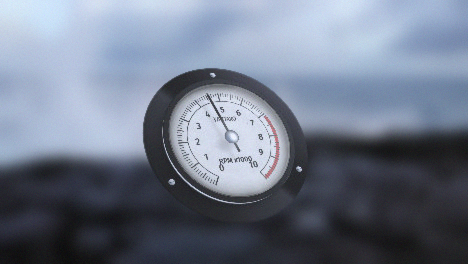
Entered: 4500 rpm
